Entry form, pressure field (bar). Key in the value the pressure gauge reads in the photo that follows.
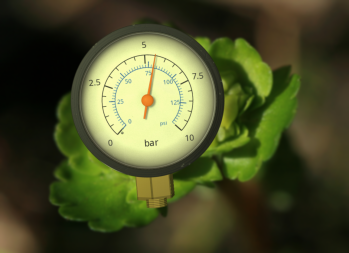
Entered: 5.5 bar
